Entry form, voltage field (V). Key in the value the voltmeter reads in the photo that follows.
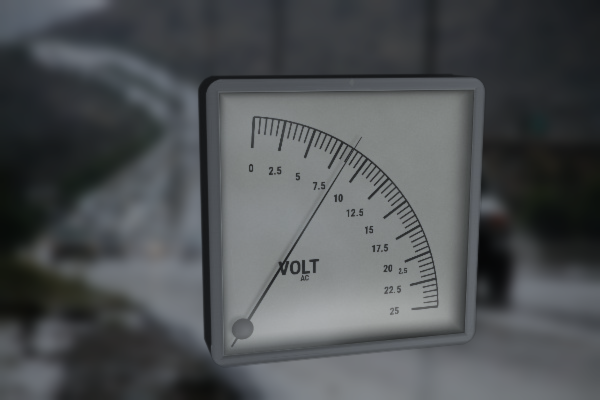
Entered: 8.5 V
